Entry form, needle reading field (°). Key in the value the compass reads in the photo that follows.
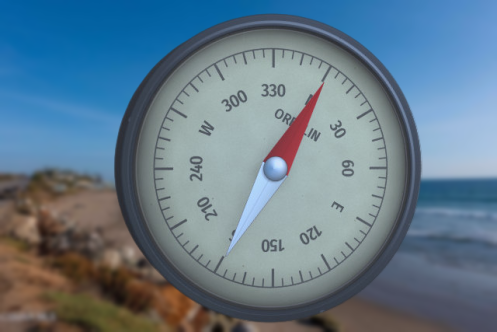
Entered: 0 °
